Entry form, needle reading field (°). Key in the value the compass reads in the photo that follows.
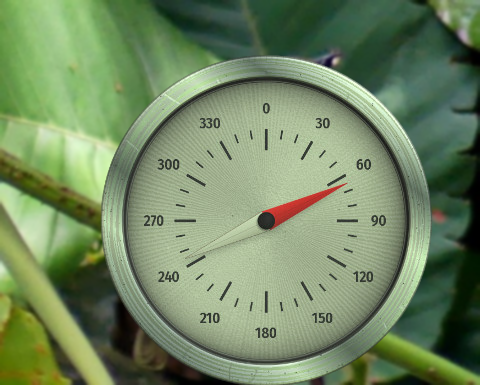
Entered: 65 °
